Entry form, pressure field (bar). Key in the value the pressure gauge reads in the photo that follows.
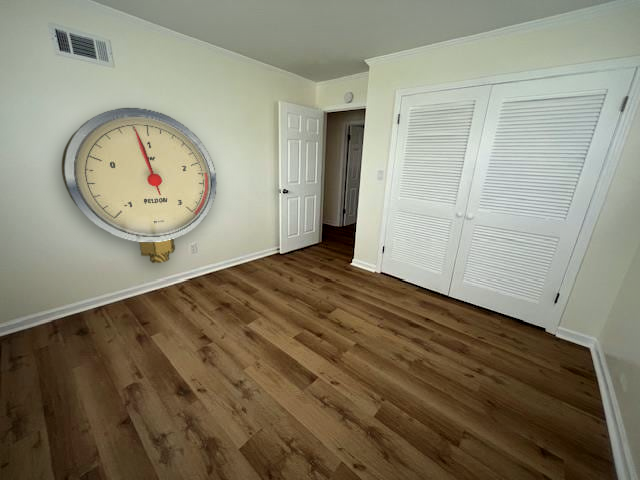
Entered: 0.8 bar
